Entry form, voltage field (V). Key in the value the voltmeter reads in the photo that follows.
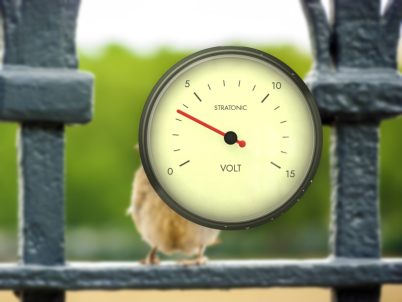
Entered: 3.5 V
